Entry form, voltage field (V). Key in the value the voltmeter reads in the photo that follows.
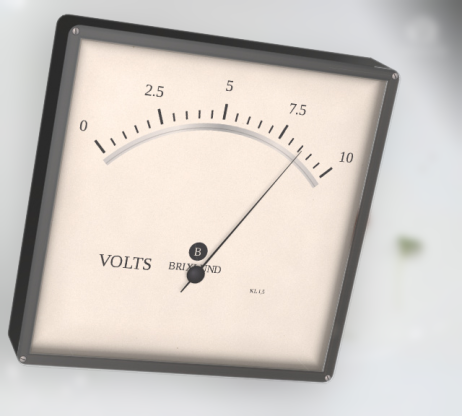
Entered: 8.5 V
